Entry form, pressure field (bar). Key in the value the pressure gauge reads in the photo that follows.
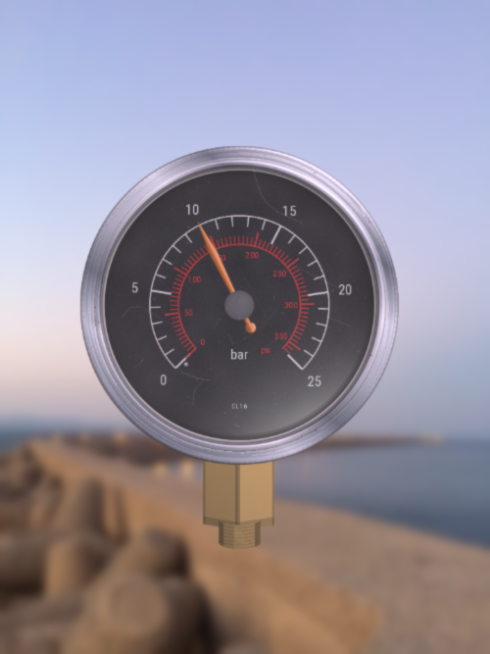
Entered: 10 bar
